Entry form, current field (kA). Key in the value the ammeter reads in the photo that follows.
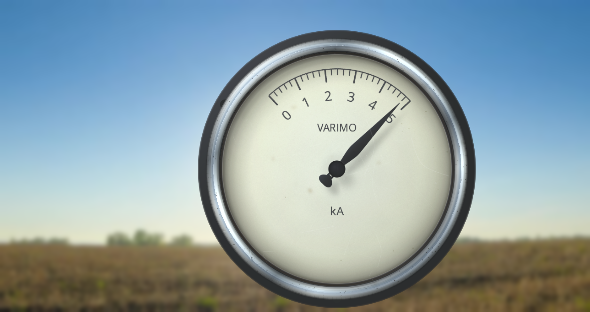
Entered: 4.8 kA
